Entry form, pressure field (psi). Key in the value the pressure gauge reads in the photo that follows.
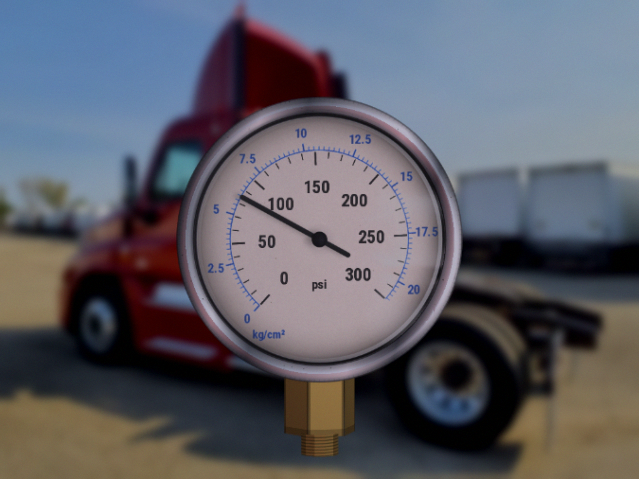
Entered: 85 psi
